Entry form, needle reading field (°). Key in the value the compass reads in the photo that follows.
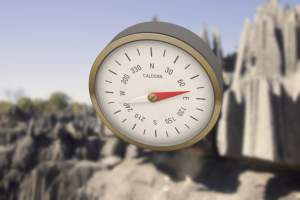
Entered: 75 °
